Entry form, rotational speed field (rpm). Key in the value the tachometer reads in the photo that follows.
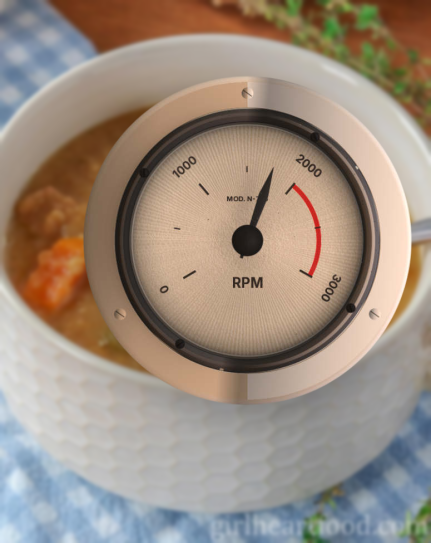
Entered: 1750 rpm
